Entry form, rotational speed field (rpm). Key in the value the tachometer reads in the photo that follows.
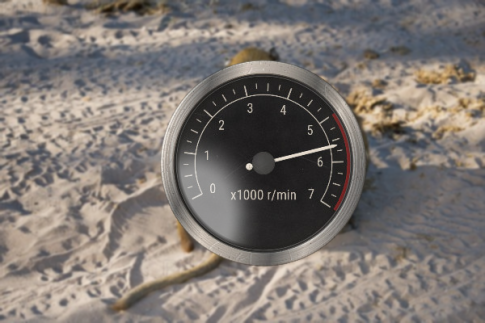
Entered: 5625 rpm
